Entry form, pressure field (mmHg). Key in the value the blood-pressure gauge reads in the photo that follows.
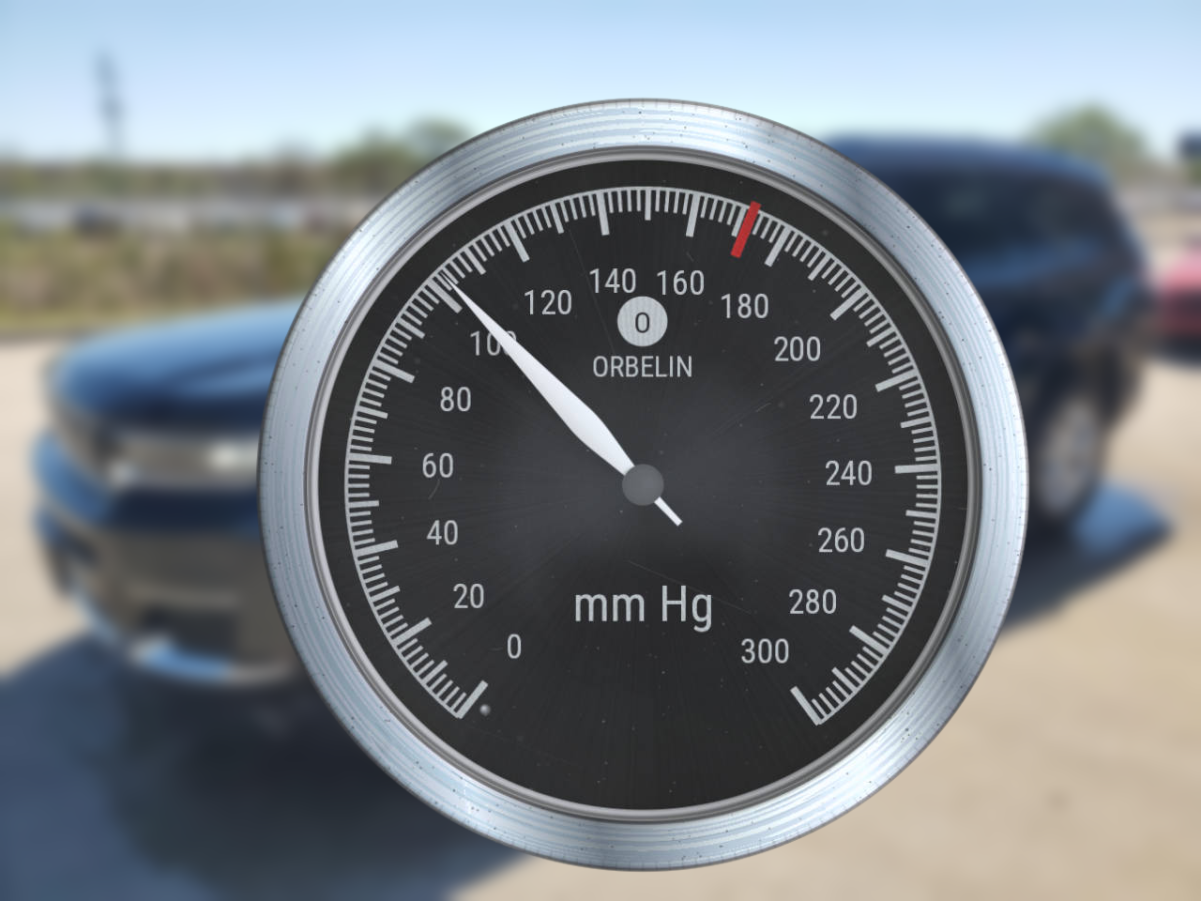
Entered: 103 mmHg
